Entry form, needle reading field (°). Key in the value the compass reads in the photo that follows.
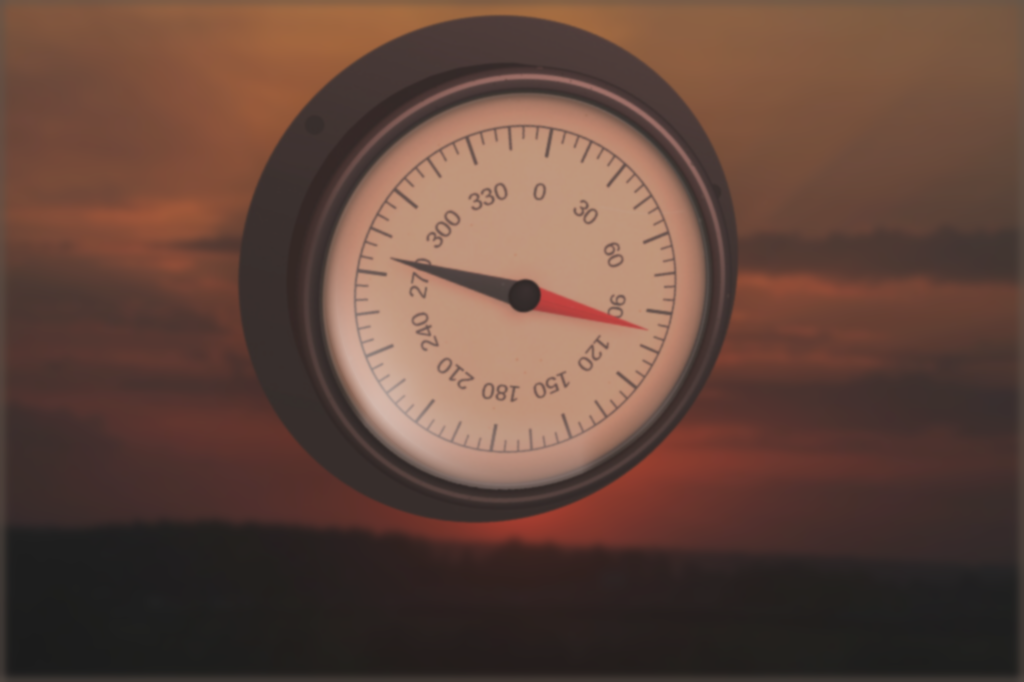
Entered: 97.5 °
